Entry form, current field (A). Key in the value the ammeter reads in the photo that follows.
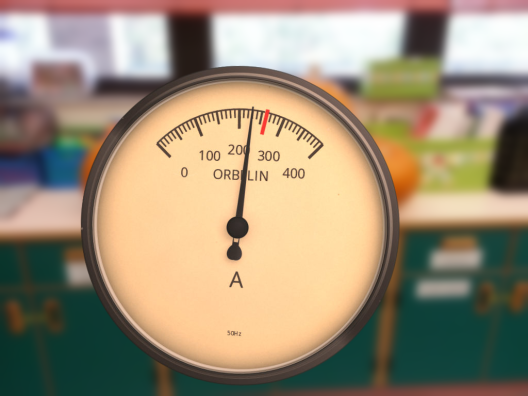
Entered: 230 A
